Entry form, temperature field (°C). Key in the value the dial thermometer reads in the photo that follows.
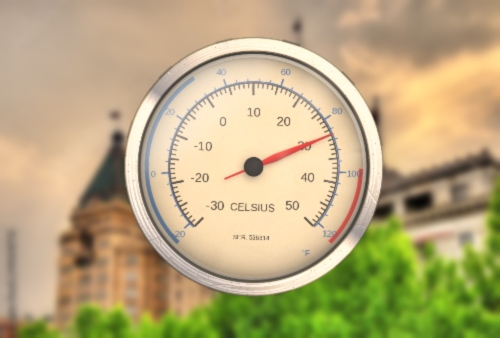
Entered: 30 °C
